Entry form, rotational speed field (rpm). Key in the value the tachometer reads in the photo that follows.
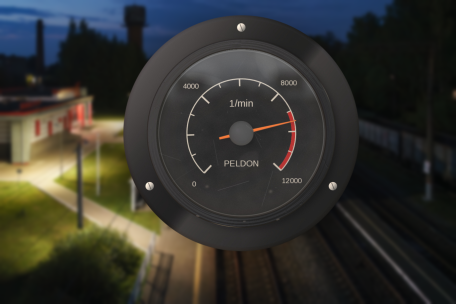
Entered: 9500 rpm
